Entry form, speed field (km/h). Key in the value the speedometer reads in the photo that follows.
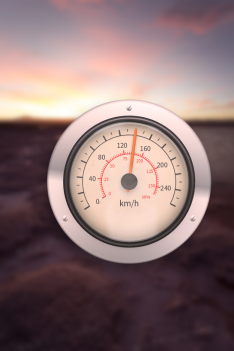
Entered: 140 km/h
